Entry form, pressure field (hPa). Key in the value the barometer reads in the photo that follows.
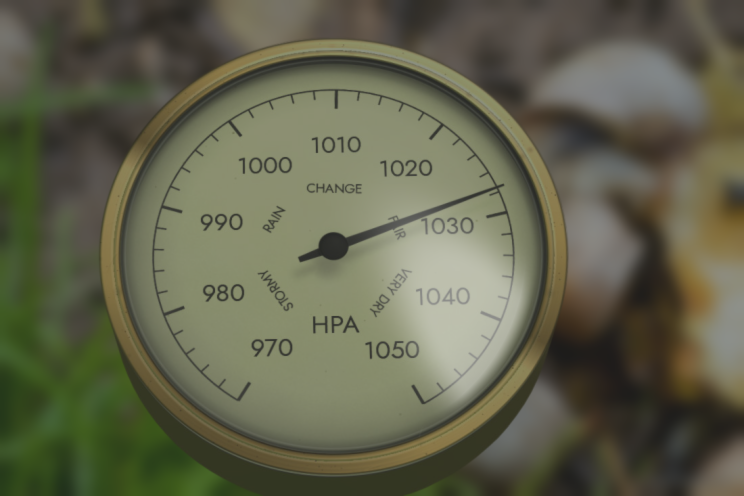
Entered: 1028 hPa
